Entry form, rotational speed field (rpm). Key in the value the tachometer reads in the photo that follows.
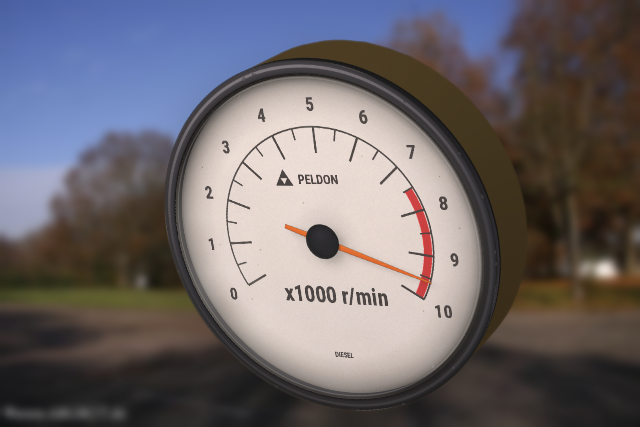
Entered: 9500 rpm
